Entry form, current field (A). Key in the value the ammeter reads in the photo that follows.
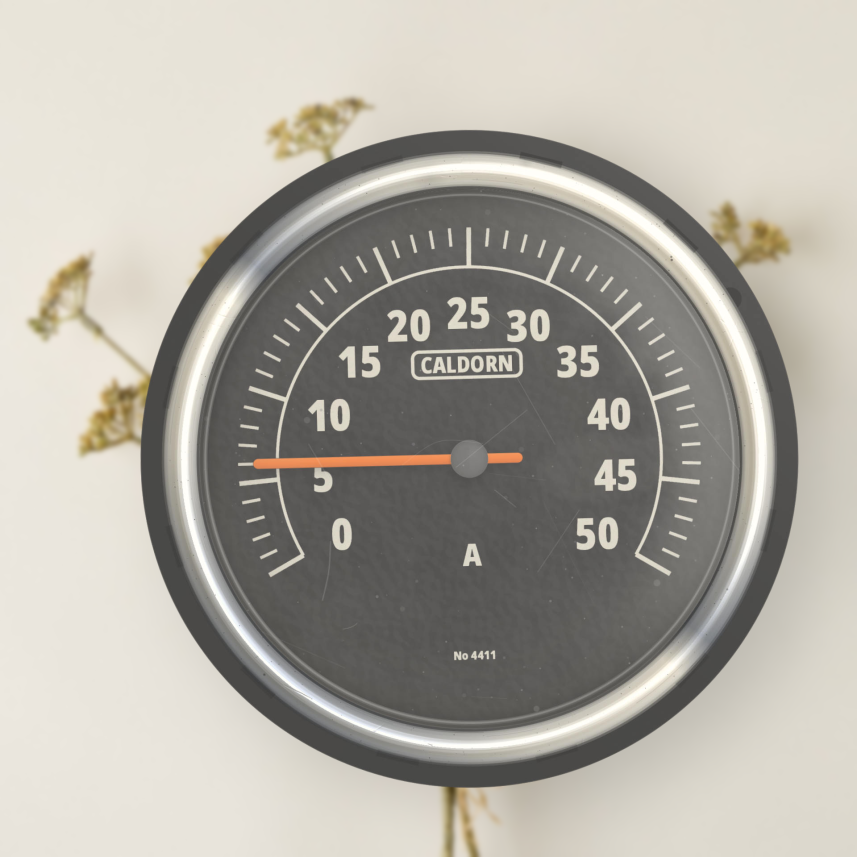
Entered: 6 A
